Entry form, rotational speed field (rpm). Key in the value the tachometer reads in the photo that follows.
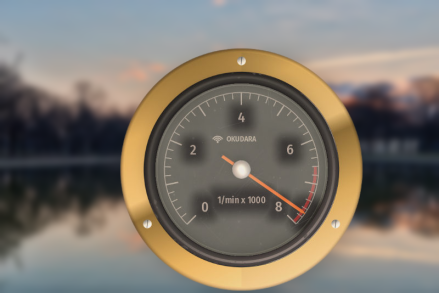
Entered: 7700 rpm
